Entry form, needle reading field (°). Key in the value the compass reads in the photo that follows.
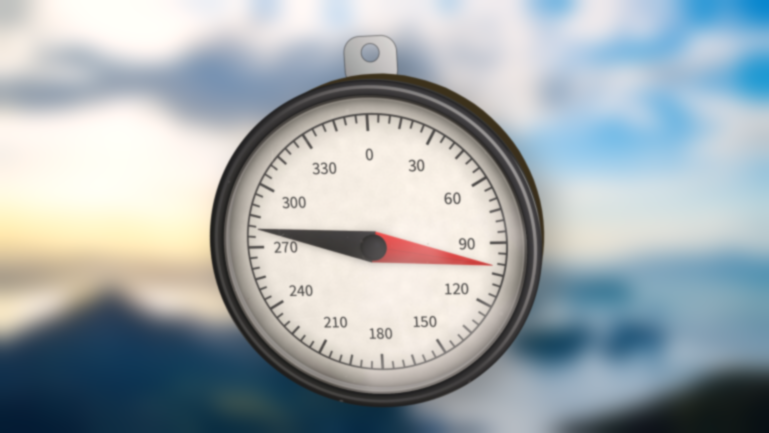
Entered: 100 °
